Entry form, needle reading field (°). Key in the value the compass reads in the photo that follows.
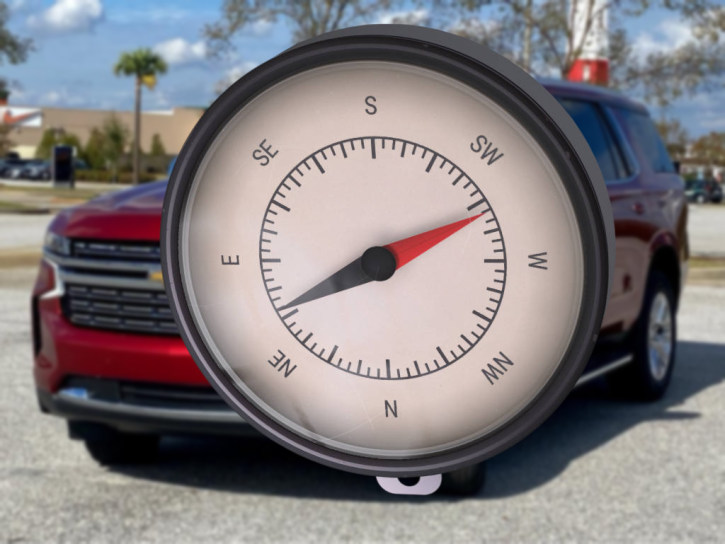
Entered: 245 °
